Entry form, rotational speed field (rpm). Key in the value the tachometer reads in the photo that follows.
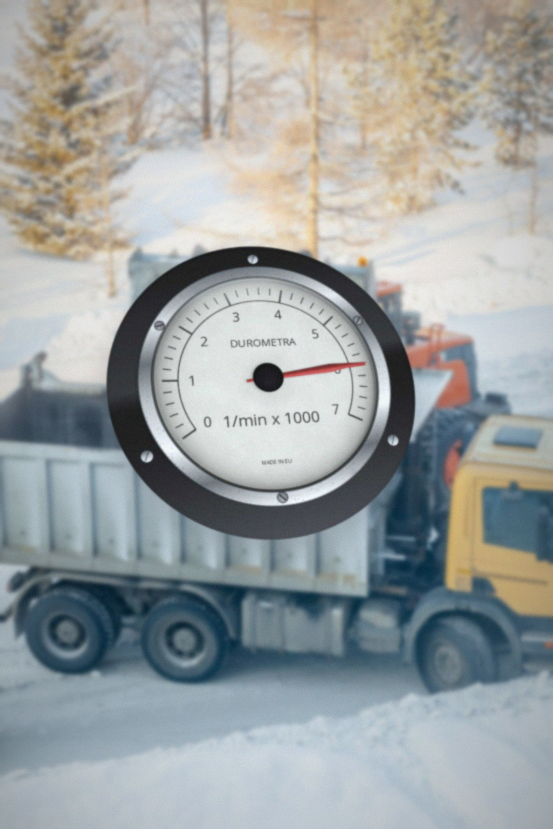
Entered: 6000 rpm
